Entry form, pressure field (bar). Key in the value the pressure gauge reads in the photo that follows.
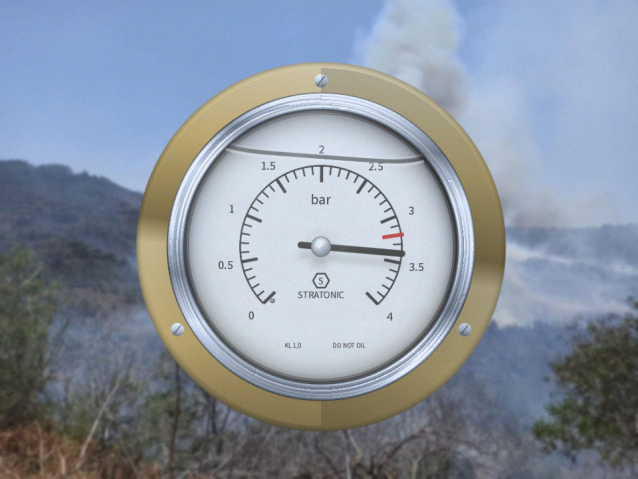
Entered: 3.4 bar
